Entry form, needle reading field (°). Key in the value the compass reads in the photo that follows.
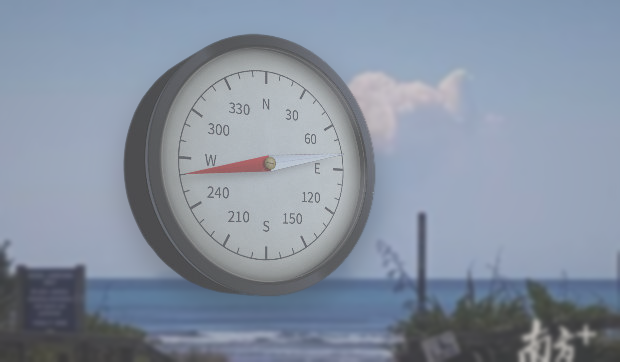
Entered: 260 °
